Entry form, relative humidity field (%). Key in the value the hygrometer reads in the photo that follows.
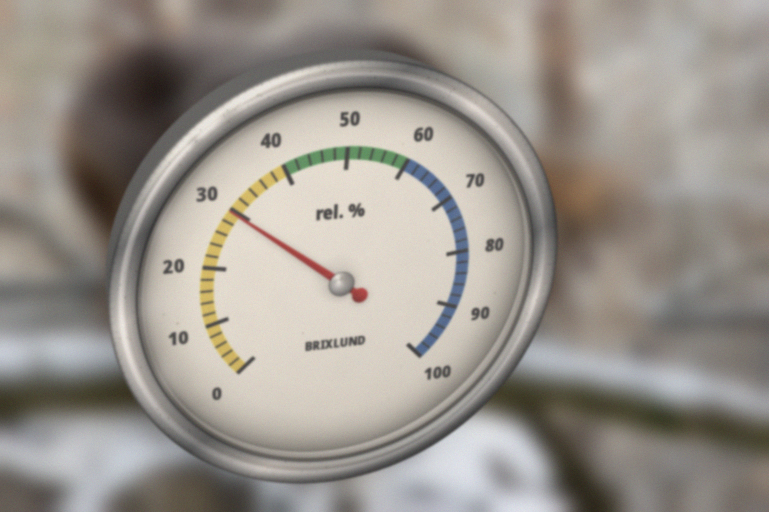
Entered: 30 %
